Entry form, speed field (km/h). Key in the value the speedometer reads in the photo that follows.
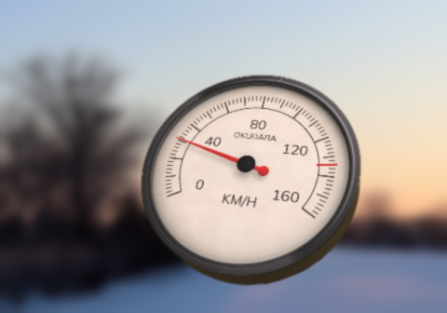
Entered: 30 km/h
